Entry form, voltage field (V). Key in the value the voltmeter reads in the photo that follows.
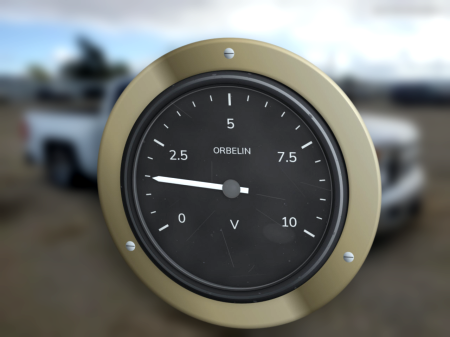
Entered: 1.5 V
